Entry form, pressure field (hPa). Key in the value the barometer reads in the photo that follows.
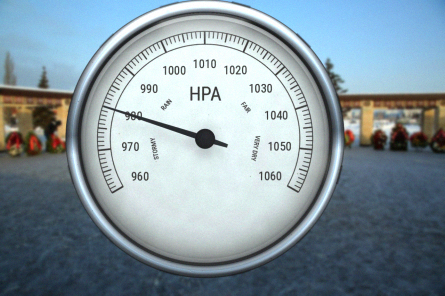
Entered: 980 hPa
